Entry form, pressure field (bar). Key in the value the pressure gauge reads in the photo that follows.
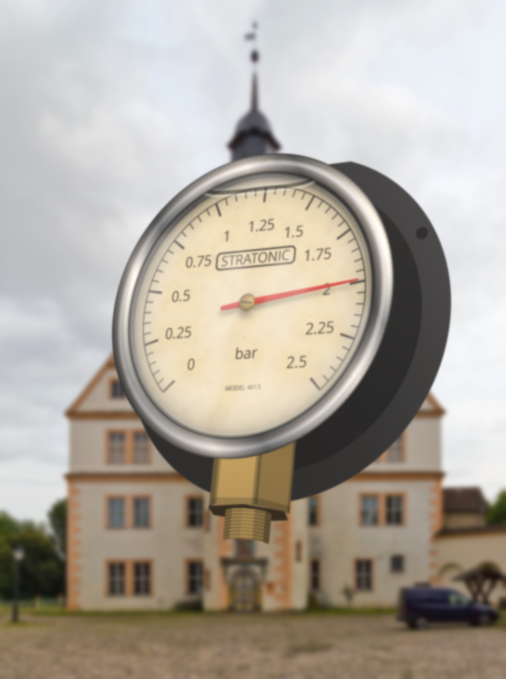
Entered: 2 bar
